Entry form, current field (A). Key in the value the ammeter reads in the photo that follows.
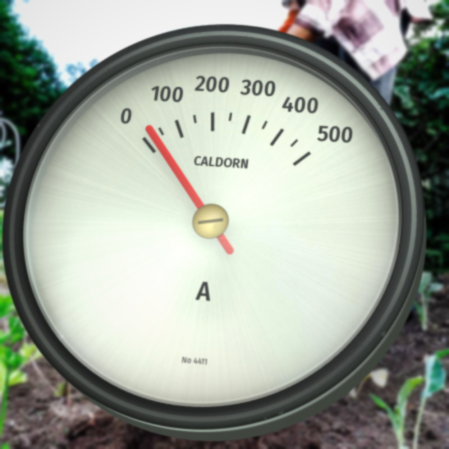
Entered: 25 A
